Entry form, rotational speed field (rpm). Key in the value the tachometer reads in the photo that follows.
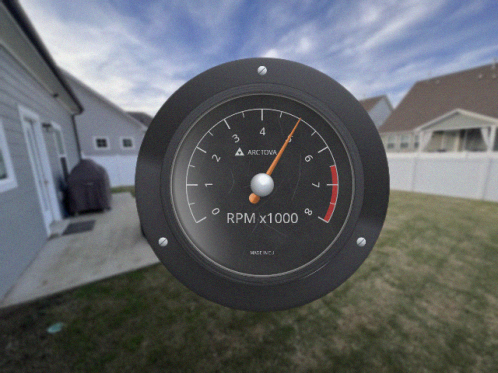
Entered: 5000 rpm
